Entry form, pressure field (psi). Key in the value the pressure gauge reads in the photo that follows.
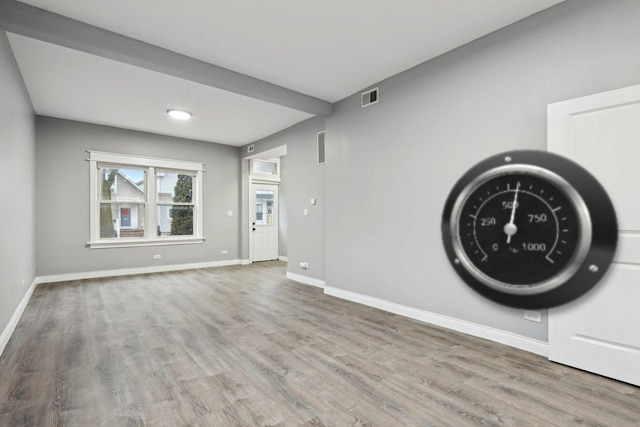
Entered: 550 psi
